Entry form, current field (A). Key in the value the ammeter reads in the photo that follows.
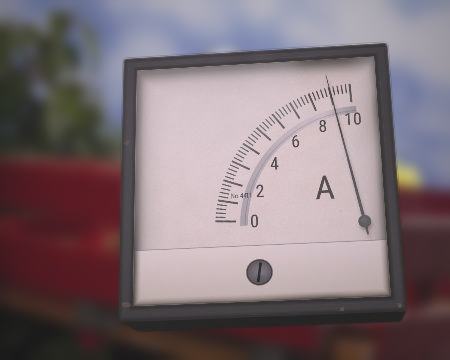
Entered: 9 A
